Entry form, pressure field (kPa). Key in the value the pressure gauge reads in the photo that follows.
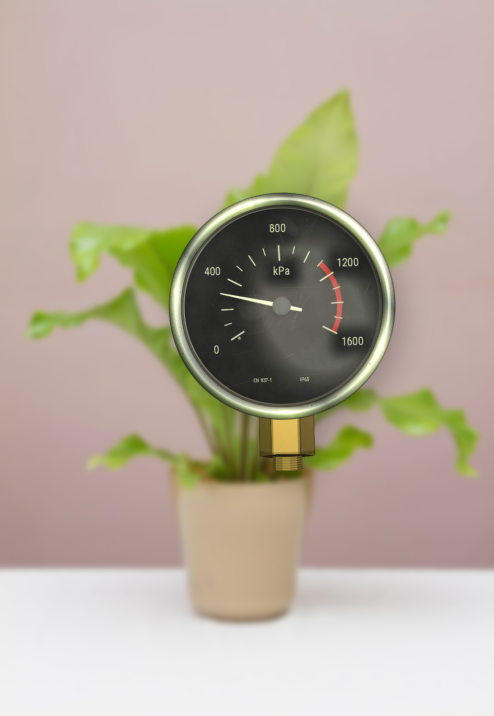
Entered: 300 kPa
